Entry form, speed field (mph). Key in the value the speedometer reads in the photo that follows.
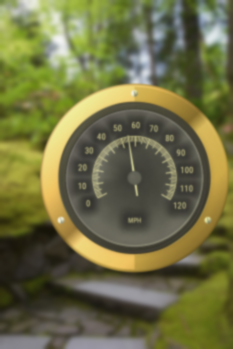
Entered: 55 mph
